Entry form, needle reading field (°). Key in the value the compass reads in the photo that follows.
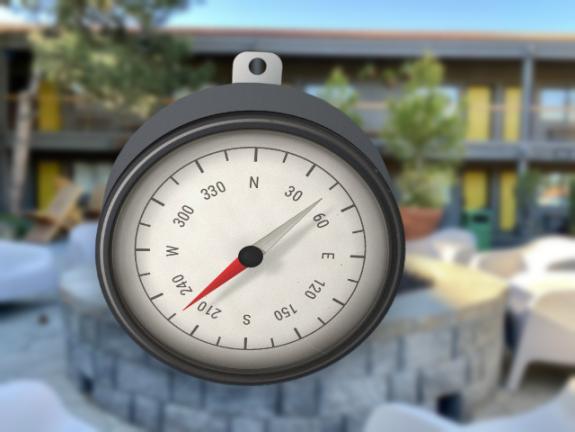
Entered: 225 °
